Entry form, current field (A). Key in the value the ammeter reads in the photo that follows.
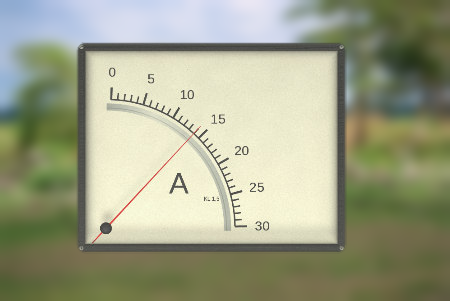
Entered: 14 A
